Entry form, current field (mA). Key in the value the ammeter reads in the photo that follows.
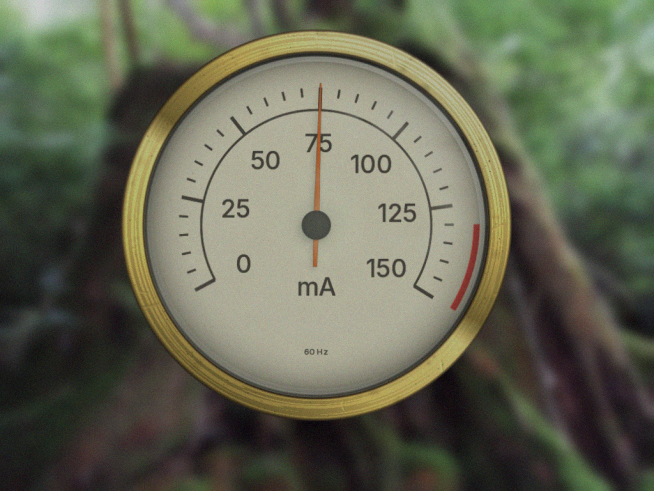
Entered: 75 mA
